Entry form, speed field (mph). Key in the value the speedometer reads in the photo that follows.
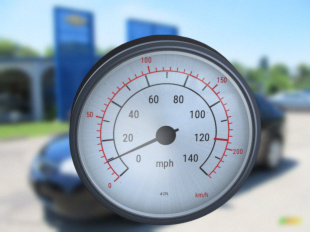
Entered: 10 mph
